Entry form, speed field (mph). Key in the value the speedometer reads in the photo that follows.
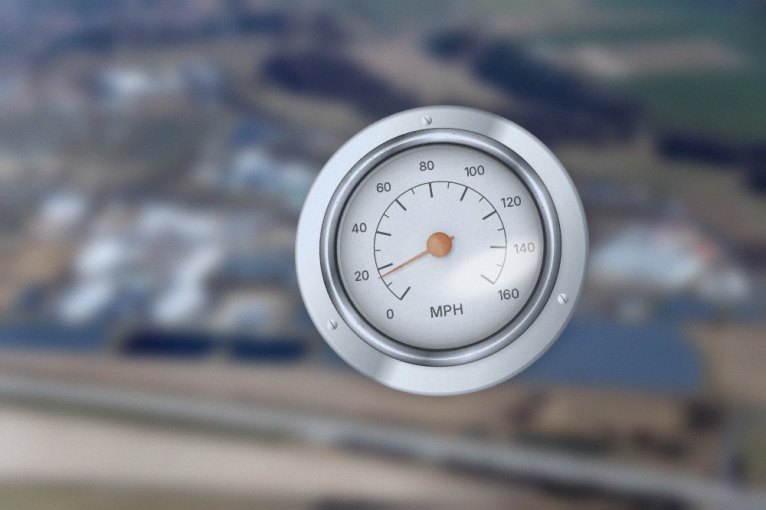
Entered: 15 mph
